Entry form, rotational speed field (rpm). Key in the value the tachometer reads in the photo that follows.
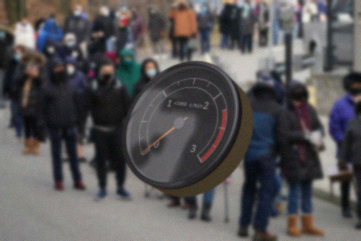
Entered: 0 rpm
